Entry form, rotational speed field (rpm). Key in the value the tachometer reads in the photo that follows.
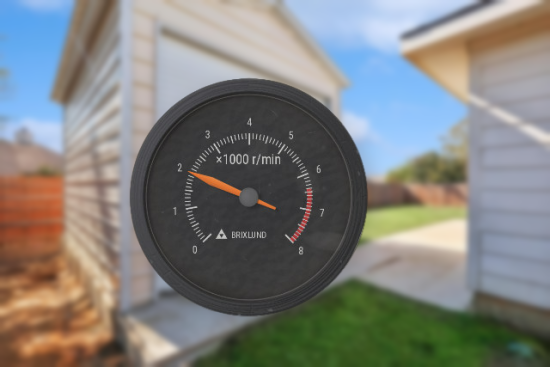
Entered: 2000 rpm
